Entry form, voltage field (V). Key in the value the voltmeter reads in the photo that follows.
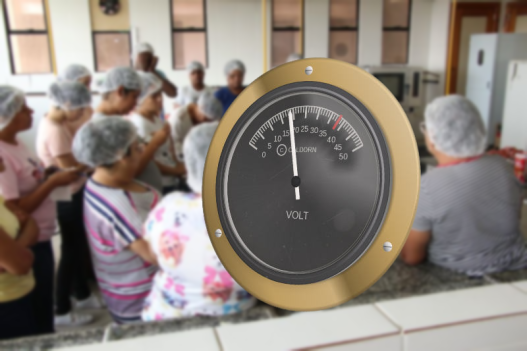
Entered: 20 V
